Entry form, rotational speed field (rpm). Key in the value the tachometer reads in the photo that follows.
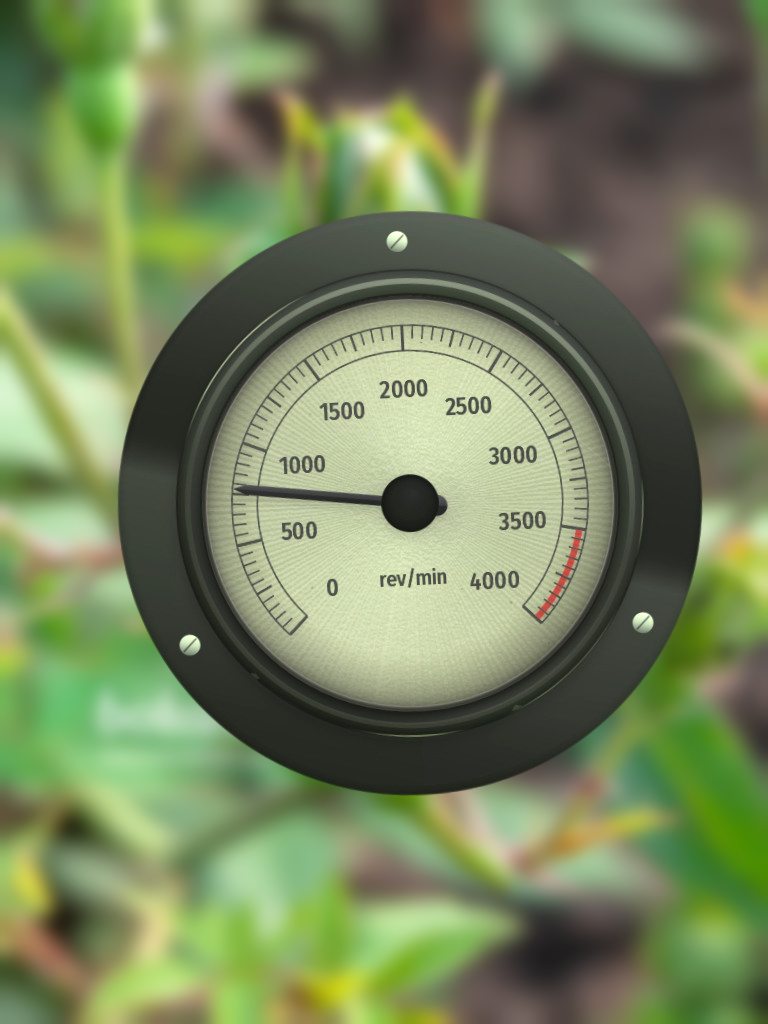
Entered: 775 rpm
